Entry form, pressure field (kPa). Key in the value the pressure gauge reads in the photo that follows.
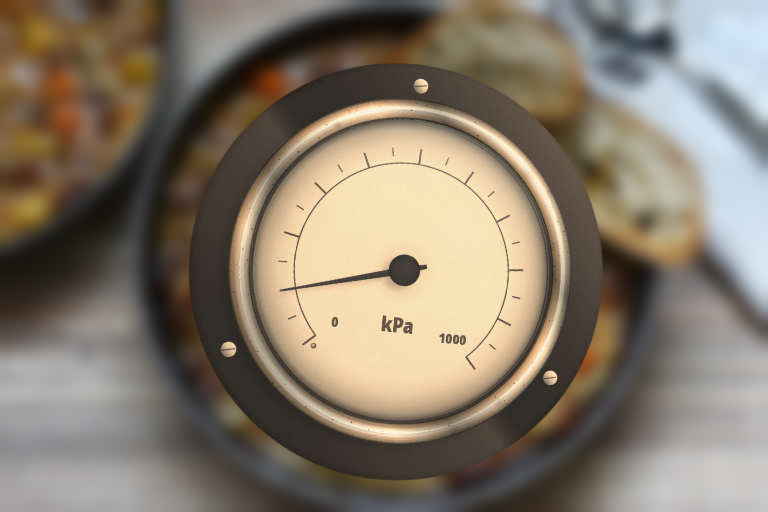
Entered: 100 kPa
